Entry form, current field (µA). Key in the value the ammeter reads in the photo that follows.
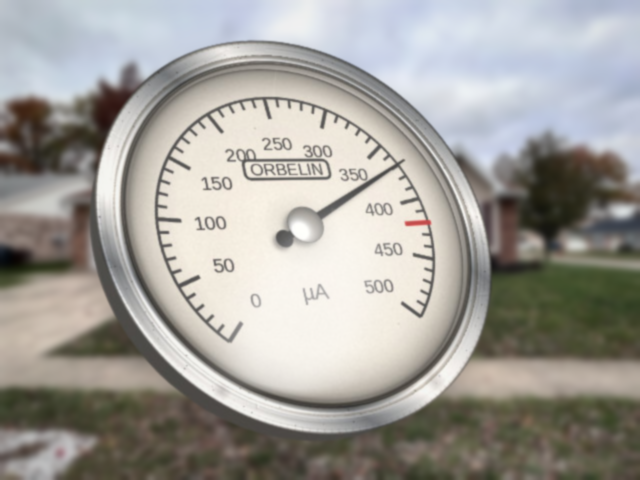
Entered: 370 µA
